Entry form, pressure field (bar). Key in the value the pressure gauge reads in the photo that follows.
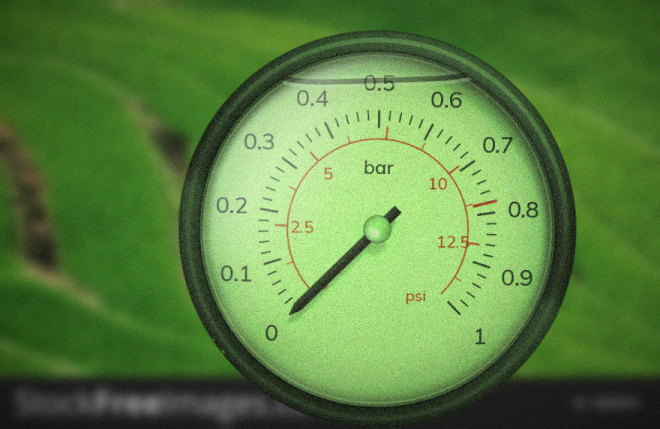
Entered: 0 bar
